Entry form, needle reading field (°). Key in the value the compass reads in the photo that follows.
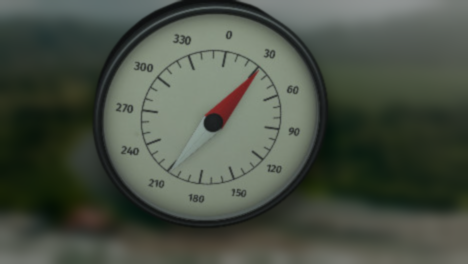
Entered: 30 °
